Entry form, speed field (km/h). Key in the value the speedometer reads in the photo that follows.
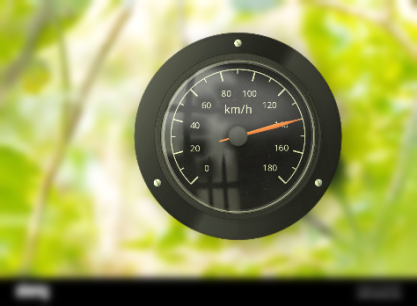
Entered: 140 km/h
